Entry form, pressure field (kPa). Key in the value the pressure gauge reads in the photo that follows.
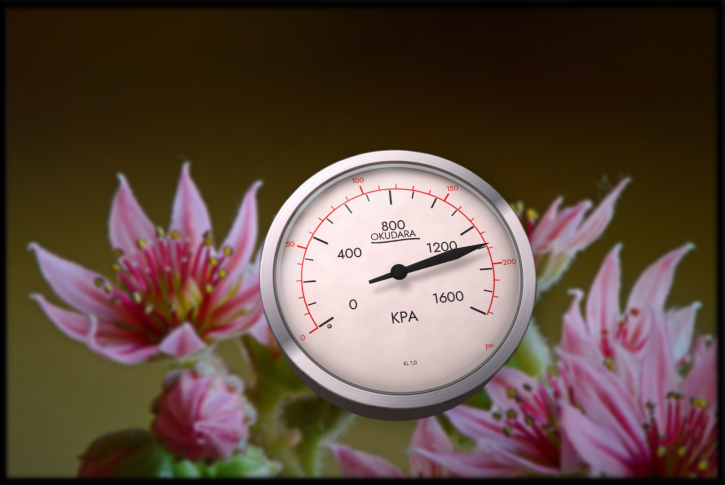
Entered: 1300 kPa
